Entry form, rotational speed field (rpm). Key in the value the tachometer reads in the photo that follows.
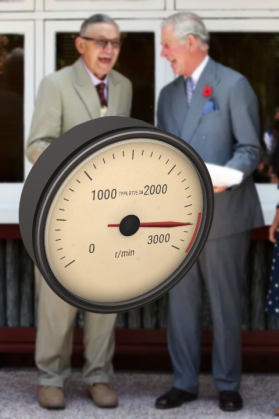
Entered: 2700 rpm
